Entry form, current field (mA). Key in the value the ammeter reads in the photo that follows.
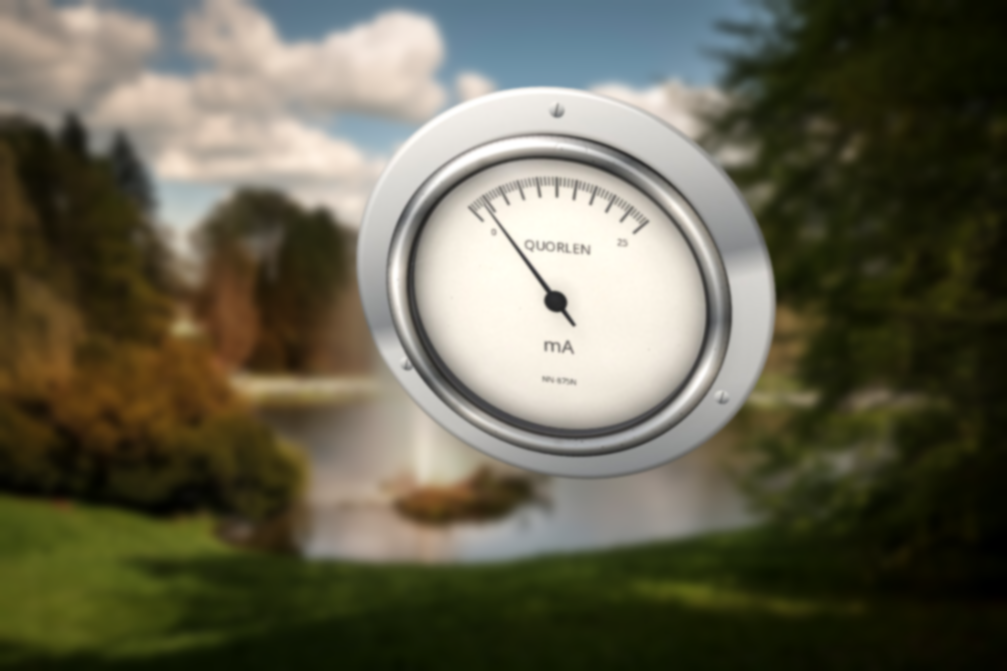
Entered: 2.5 mA
